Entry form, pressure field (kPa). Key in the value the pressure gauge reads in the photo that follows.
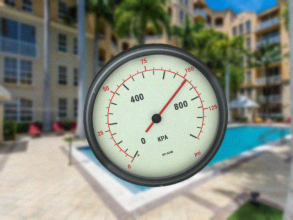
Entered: 700 kPa
